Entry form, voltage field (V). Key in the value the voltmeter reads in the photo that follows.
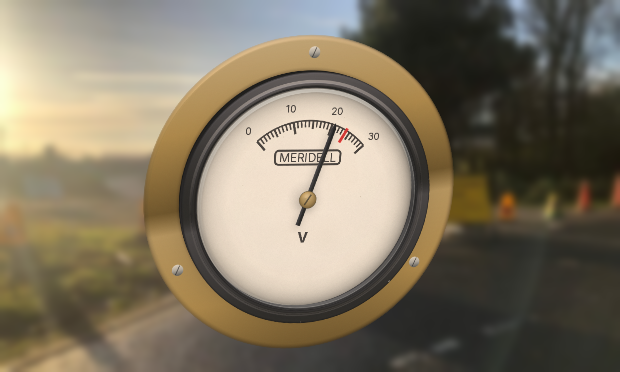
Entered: 20 V
